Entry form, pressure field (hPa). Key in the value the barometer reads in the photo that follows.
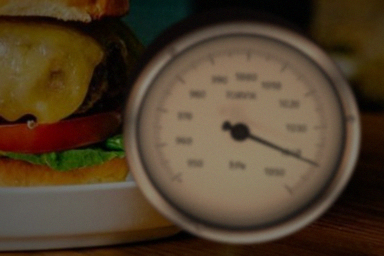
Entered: 1040 hPa
